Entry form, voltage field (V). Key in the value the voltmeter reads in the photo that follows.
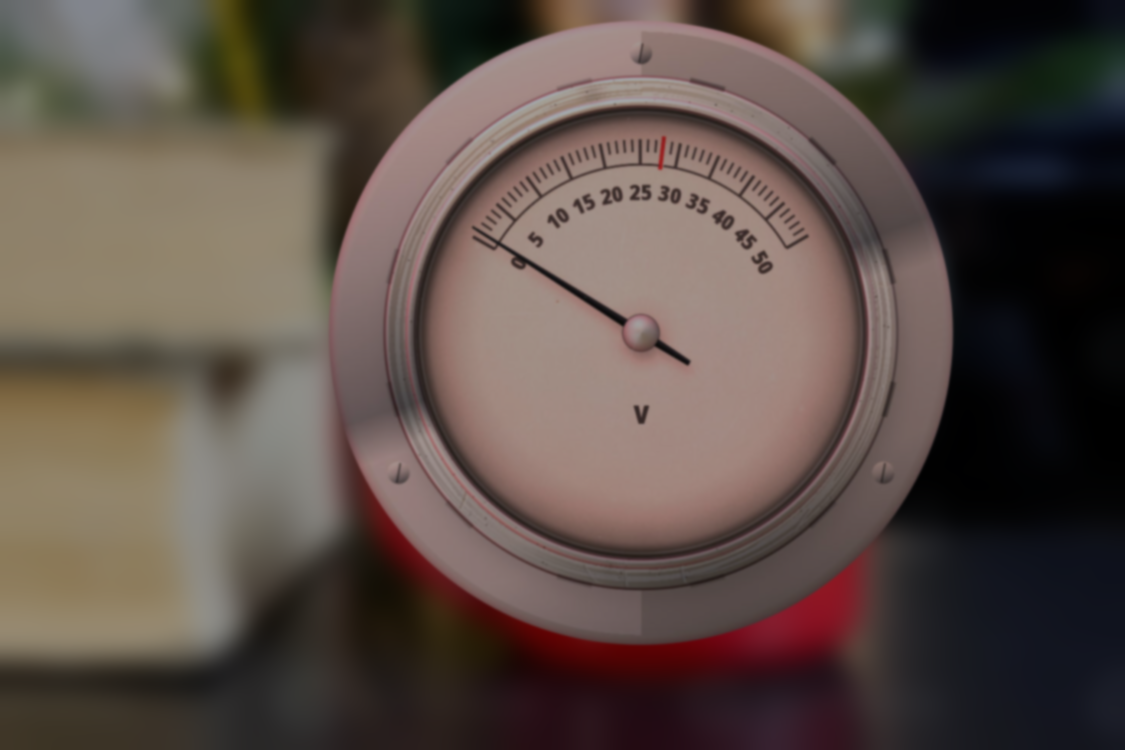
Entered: 1 V
